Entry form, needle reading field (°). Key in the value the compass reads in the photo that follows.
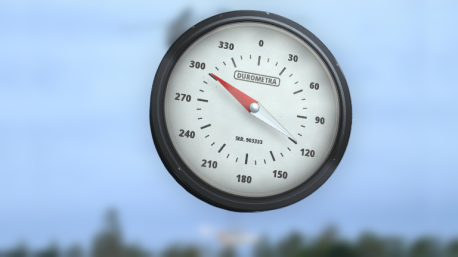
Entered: 300 °
